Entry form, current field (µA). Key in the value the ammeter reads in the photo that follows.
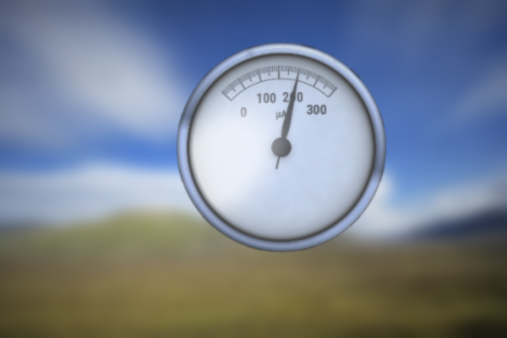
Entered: 200 µA
